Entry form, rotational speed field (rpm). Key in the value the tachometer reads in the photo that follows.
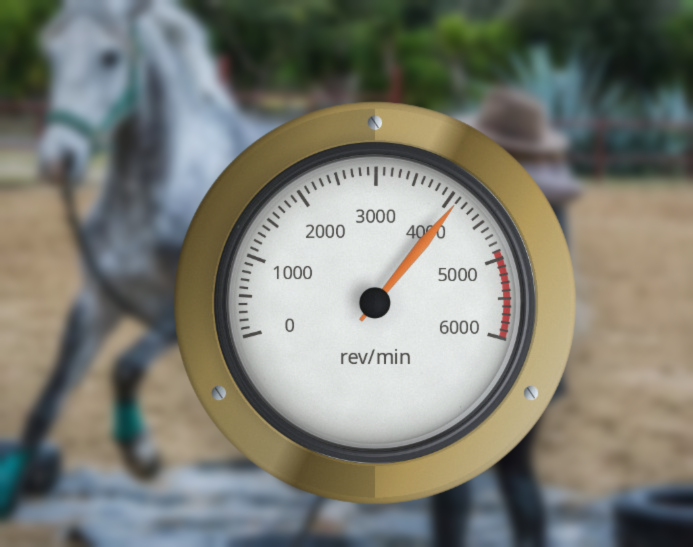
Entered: 4100 rpm
